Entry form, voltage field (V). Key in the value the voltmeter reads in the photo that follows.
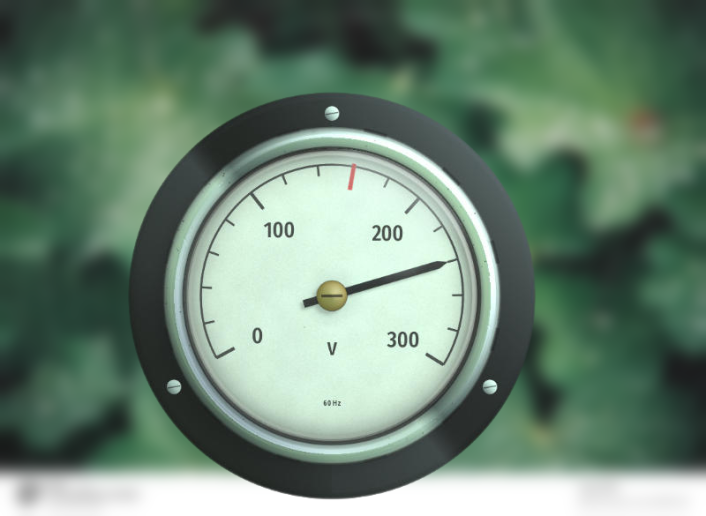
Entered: 240 V
